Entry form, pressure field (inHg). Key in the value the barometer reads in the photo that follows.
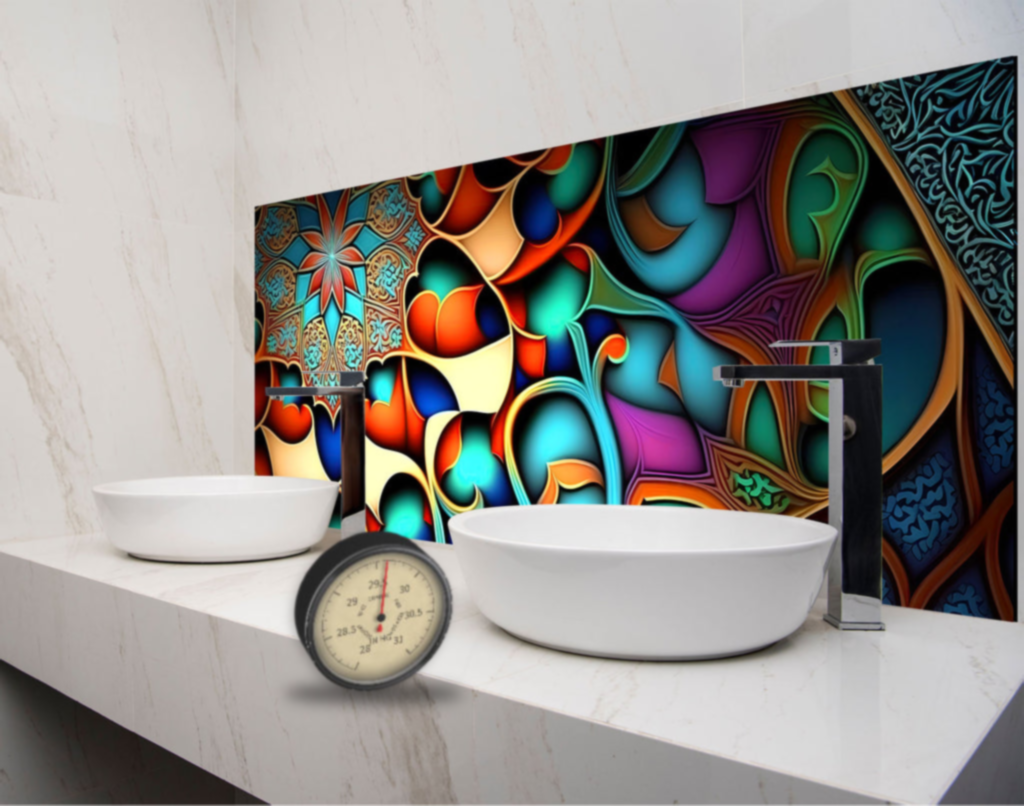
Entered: 29.6 inHg
